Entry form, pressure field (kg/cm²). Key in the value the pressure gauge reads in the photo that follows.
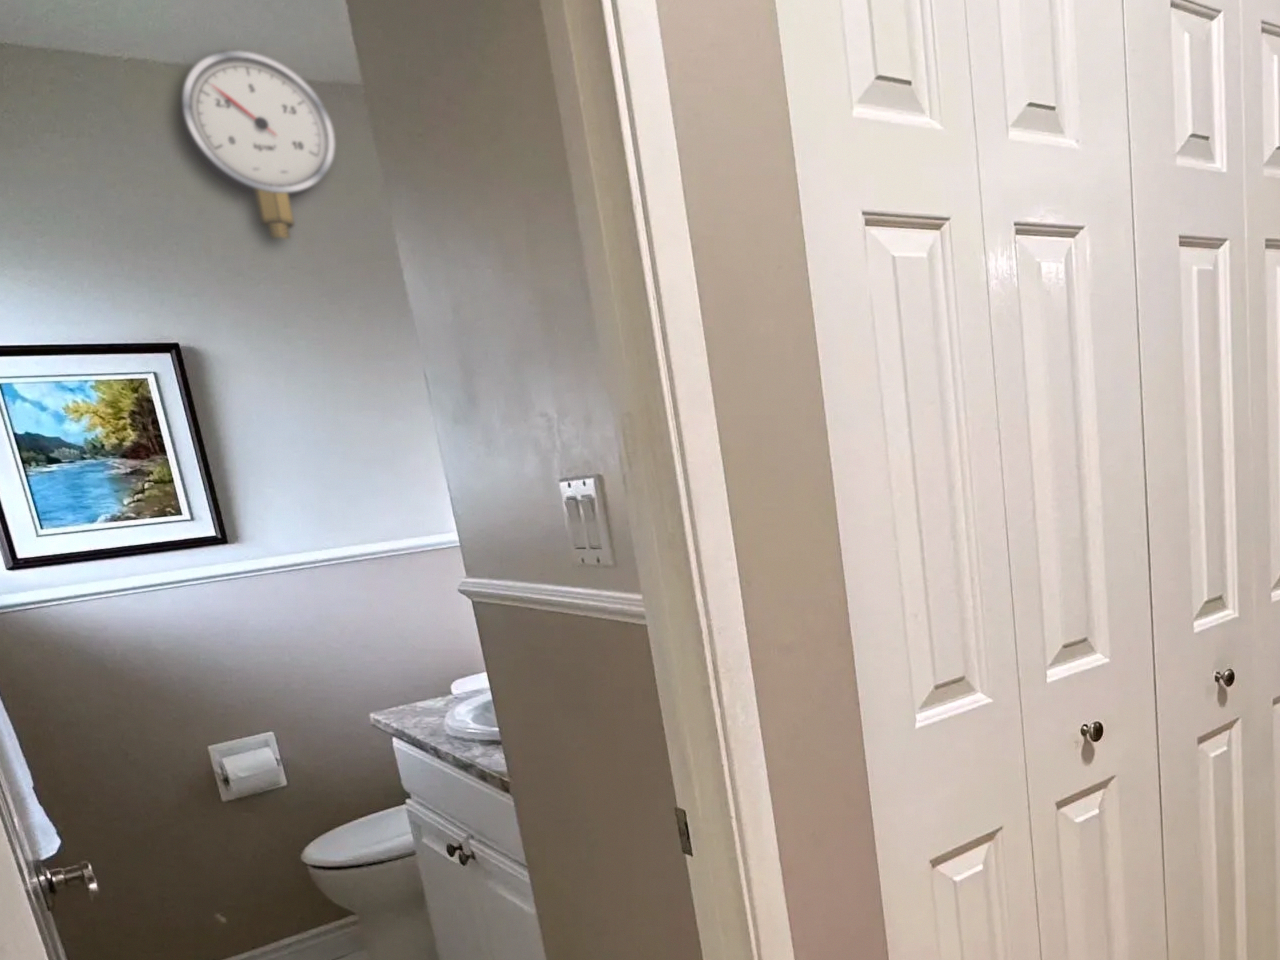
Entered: 3 kg/cm²
